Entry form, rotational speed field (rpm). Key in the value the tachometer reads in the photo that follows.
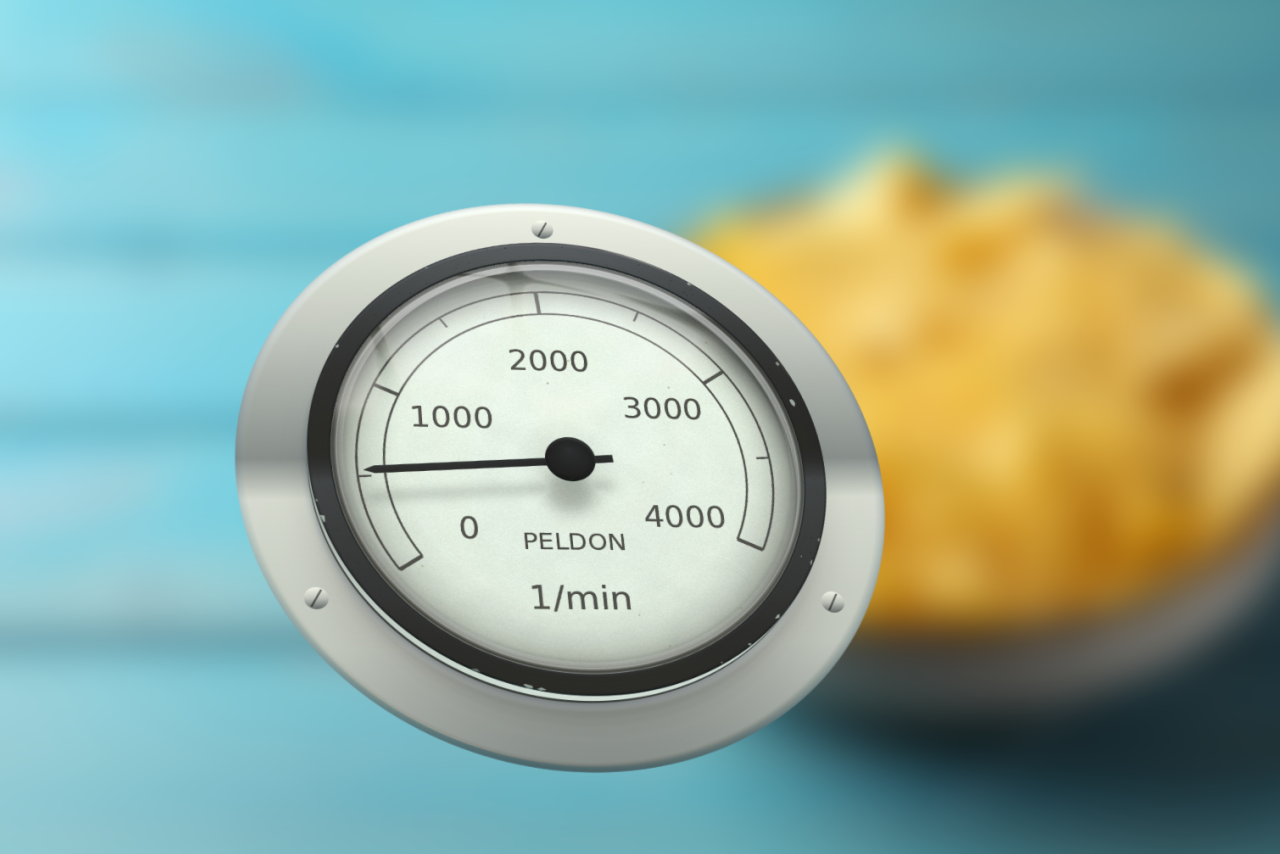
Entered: 500 rpm
